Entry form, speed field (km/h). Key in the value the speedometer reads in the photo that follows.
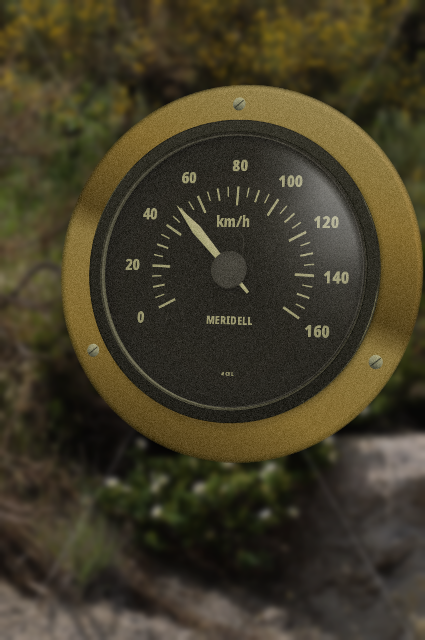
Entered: 50 km/h
